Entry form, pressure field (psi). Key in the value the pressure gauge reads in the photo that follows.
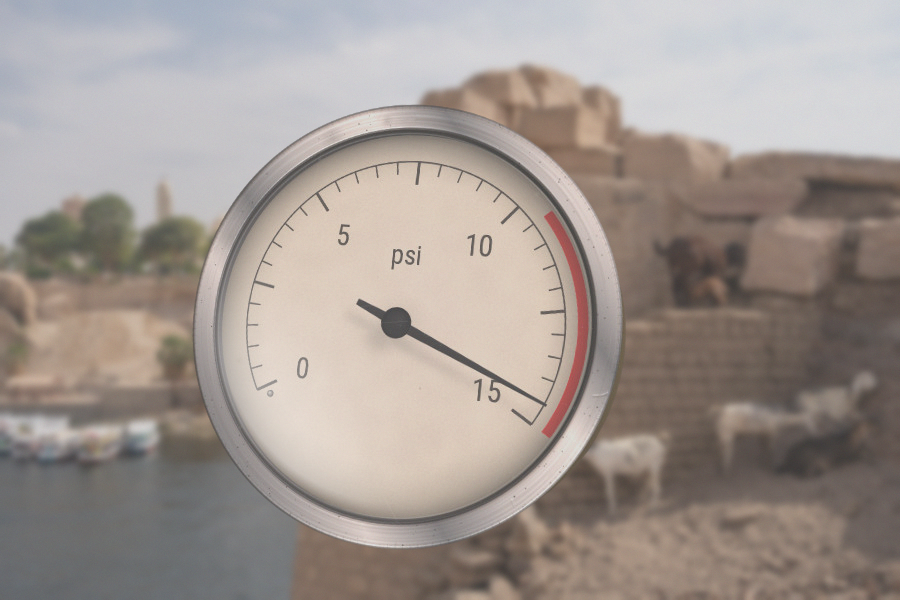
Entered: 14.5 psi
